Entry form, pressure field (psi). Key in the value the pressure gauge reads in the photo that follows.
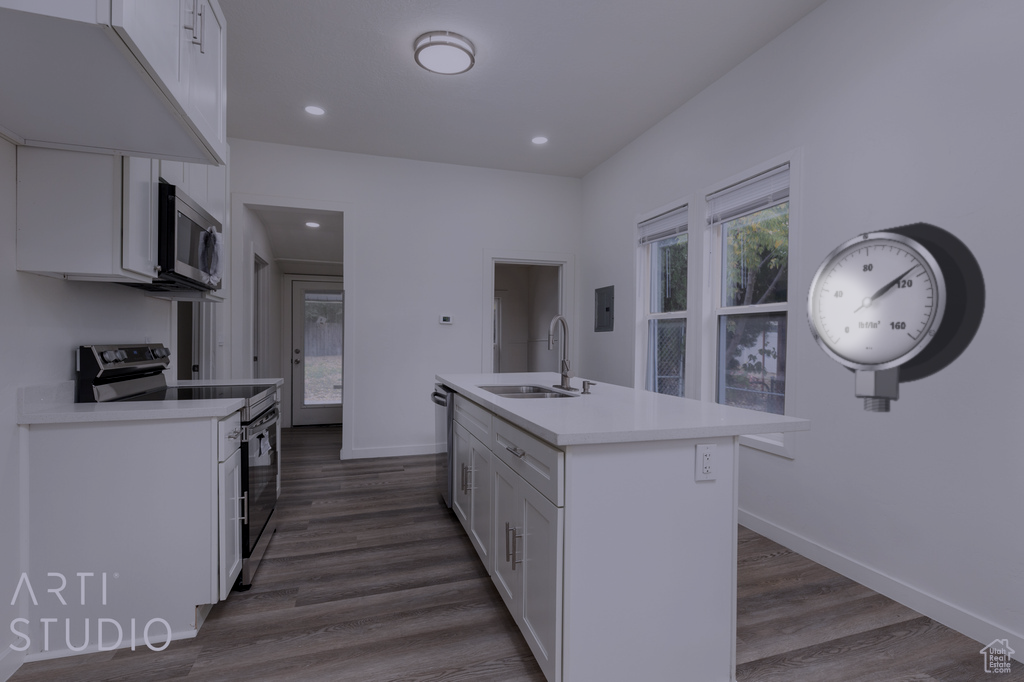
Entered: 115 psi
